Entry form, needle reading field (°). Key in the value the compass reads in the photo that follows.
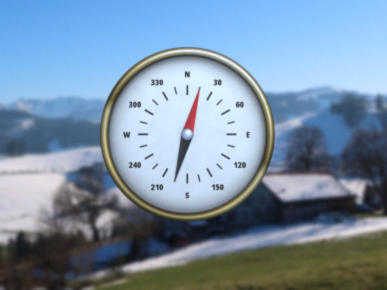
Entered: 15 °
